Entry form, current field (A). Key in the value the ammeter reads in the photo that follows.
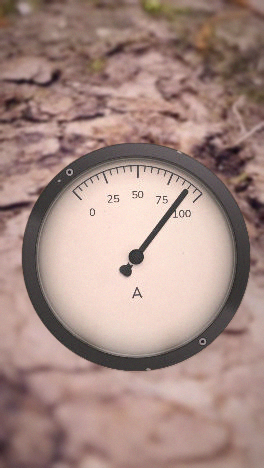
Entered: 90 A
